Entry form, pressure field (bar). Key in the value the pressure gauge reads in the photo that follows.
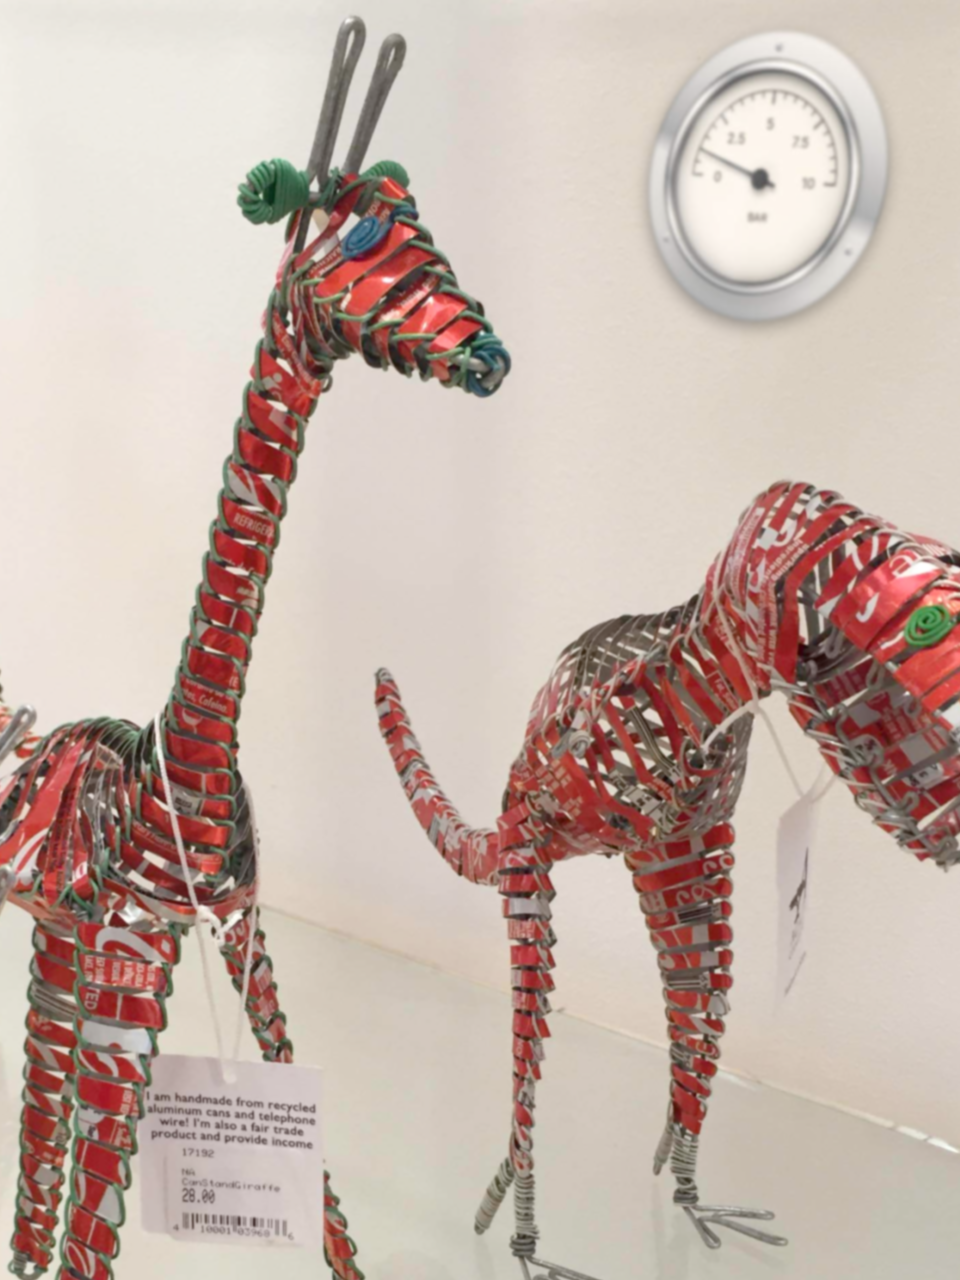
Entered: 1 bar
